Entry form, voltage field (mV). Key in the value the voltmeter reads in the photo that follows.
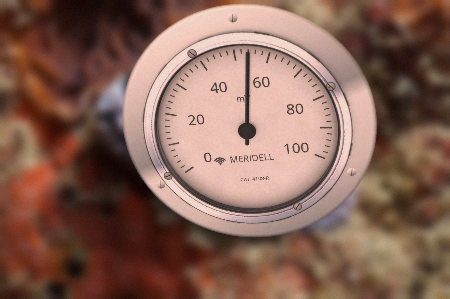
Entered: 54 mV
